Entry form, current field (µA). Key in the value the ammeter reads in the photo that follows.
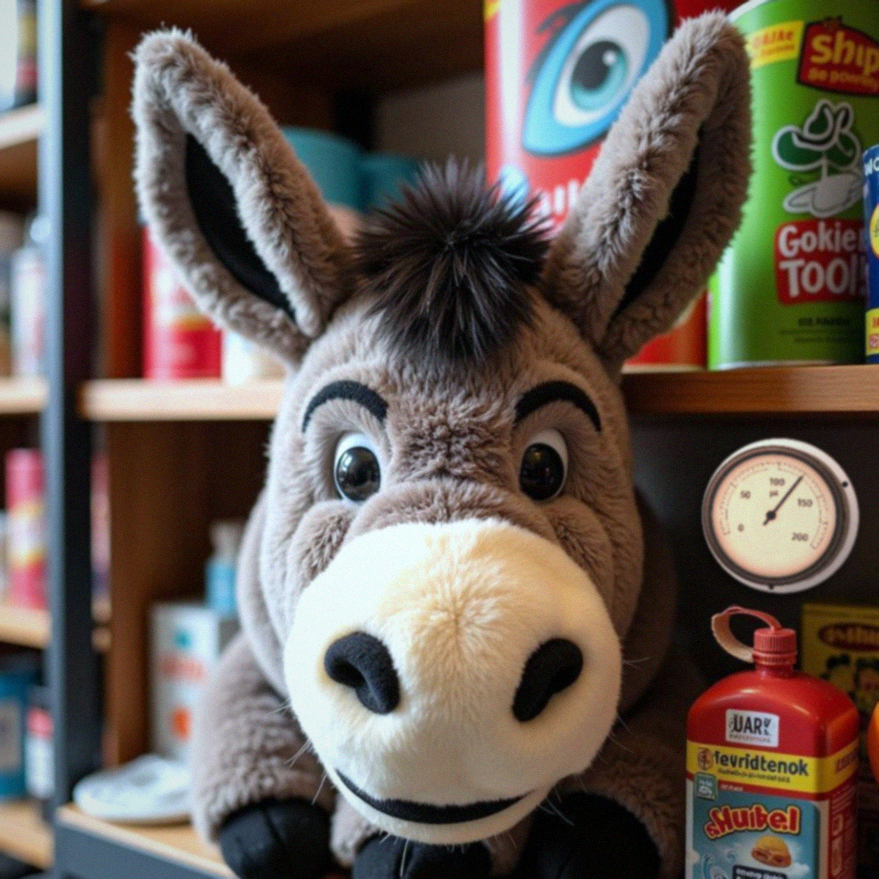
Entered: 125 µA
